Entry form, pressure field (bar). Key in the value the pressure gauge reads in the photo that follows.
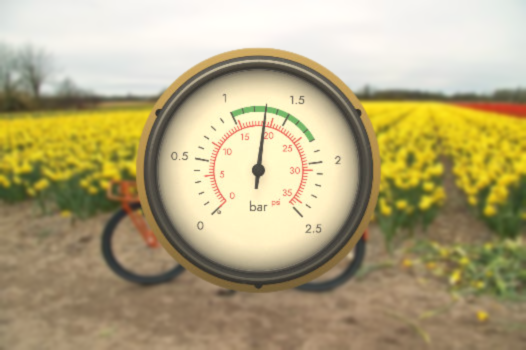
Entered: 1.3 bar
